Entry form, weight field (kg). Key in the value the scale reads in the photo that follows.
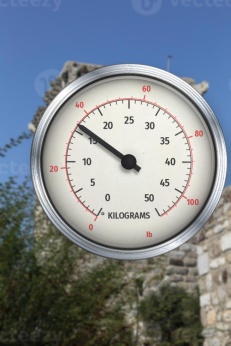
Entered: 16 kg
